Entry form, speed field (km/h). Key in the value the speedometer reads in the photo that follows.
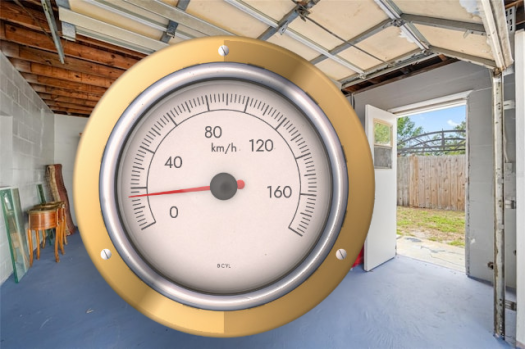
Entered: 16 km/h
